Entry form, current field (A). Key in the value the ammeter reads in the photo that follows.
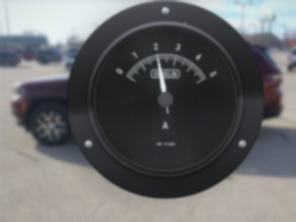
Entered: 2 A
